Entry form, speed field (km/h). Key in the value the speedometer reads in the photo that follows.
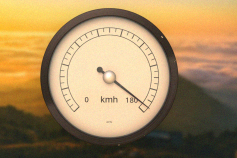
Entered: 175 km/h
